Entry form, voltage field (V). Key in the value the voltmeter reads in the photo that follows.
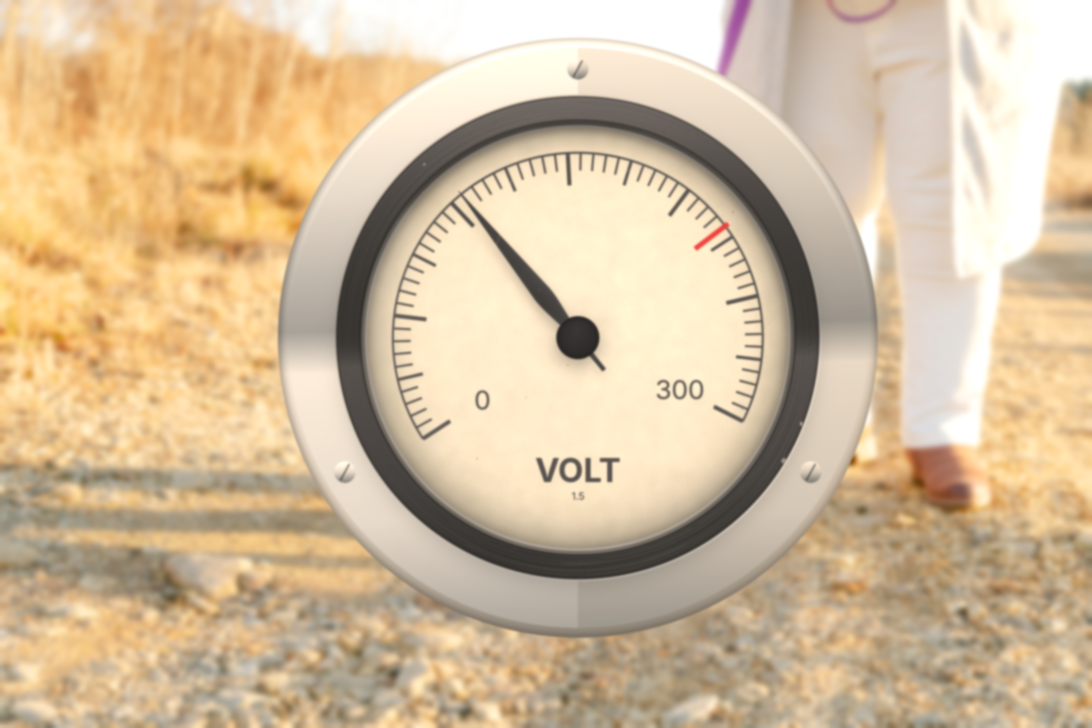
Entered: 105 V
